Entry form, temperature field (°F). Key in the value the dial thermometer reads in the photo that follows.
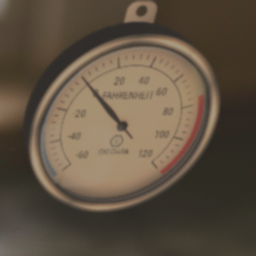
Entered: 0 °F
